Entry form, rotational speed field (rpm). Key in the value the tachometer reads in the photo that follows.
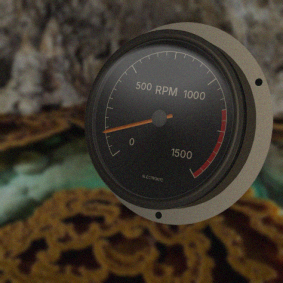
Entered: 125 rpm
